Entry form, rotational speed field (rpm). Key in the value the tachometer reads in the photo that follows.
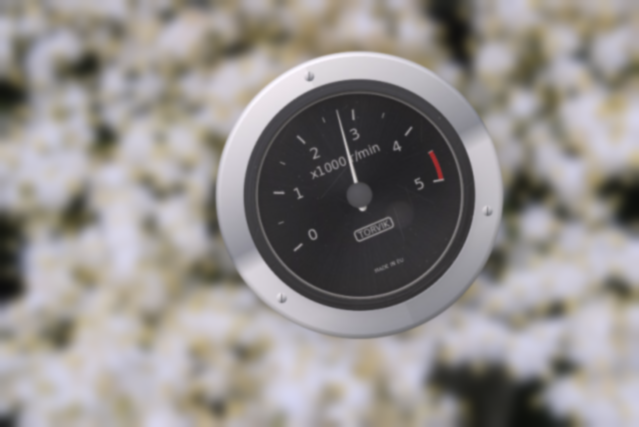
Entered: 2750 rpm
